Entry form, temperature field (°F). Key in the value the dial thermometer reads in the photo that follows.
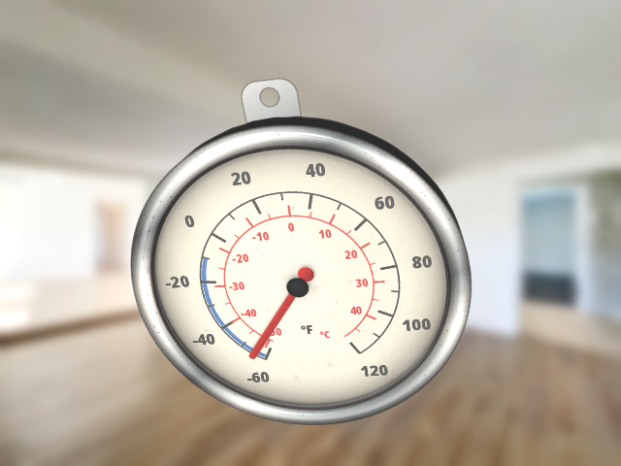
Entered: -55 °F
